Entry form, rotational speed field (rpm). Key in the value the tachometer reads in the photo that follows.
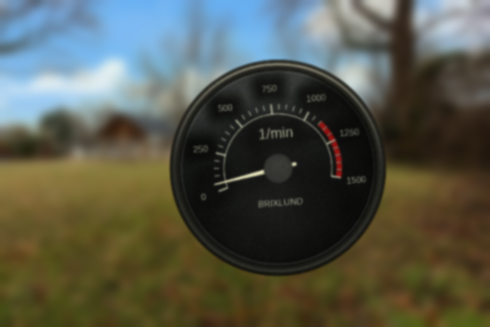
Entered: 50 rpm
